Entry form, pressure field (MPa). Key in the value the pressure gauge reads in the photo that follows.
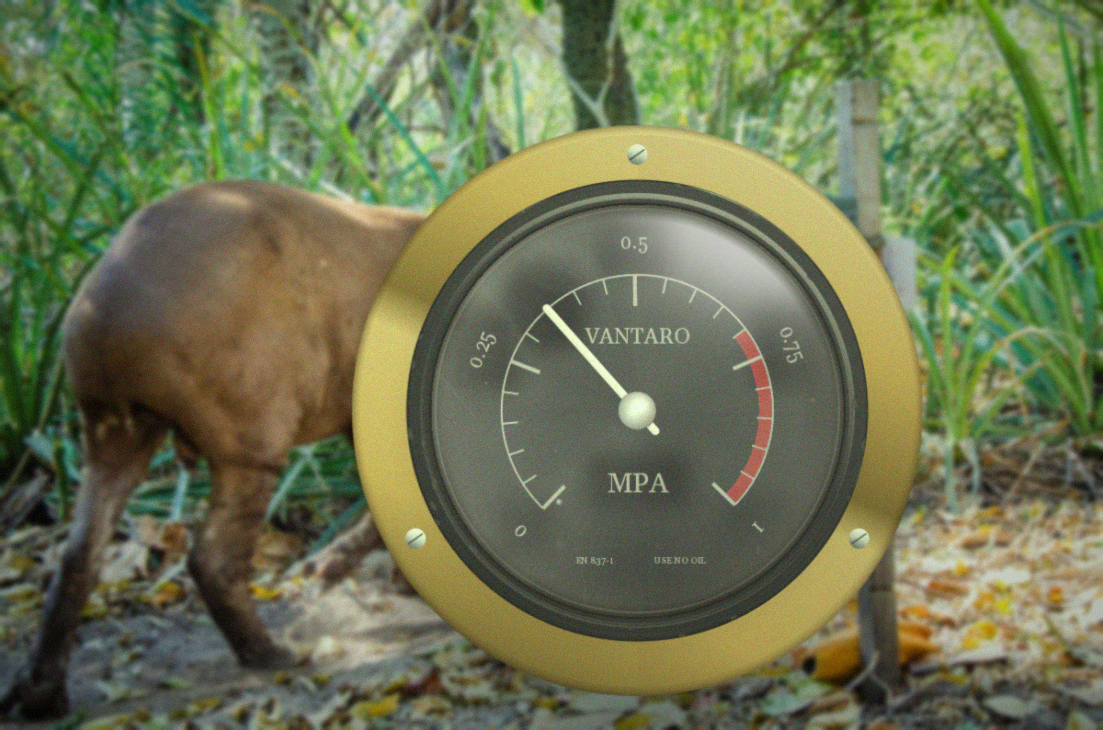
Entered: 0.35 MPa
